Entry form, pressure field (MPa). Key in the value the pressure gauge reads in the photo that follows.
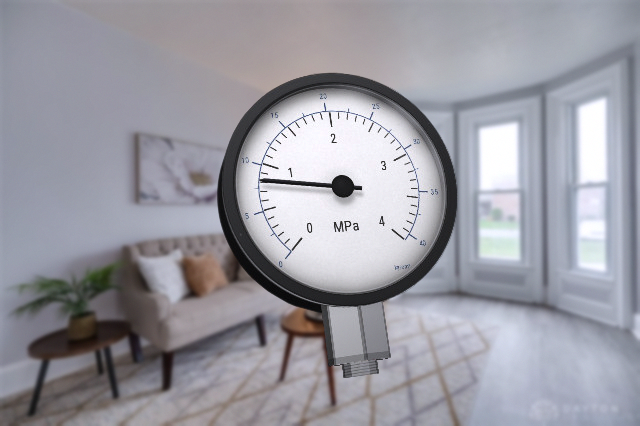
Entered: 0.8 MPa
